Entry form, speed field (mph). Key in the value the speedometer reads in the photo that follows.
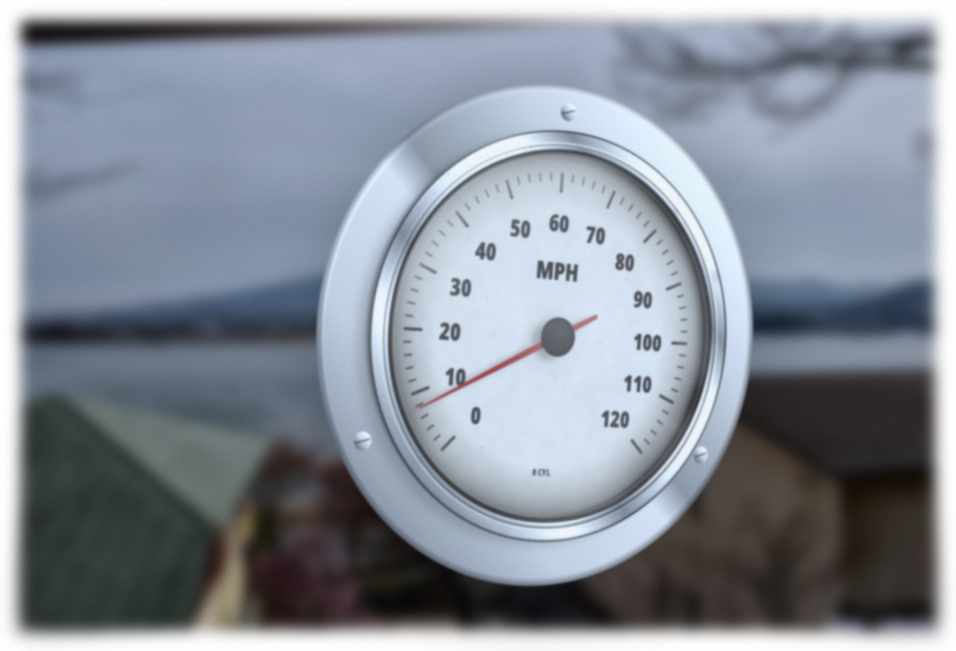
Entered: 8 mph
